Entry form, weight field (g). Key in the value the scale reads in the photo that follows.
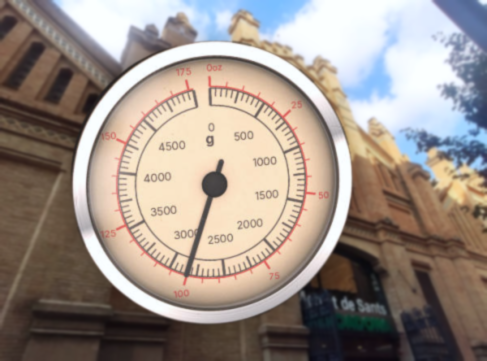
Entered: 2850 g
